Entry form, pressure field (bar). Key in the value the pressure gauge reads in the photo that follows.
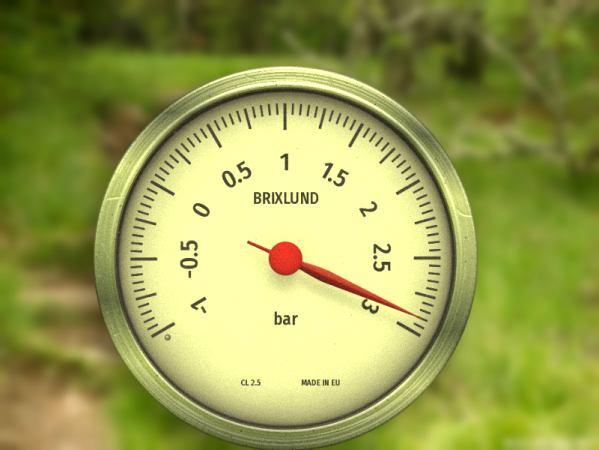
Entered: 2.9 bar
